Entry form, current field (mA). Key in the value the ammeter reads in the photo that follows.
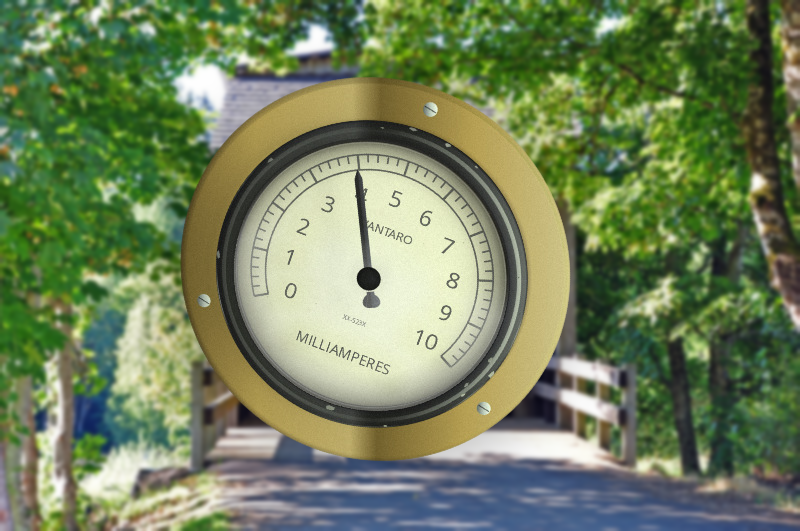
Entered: 4 mA
